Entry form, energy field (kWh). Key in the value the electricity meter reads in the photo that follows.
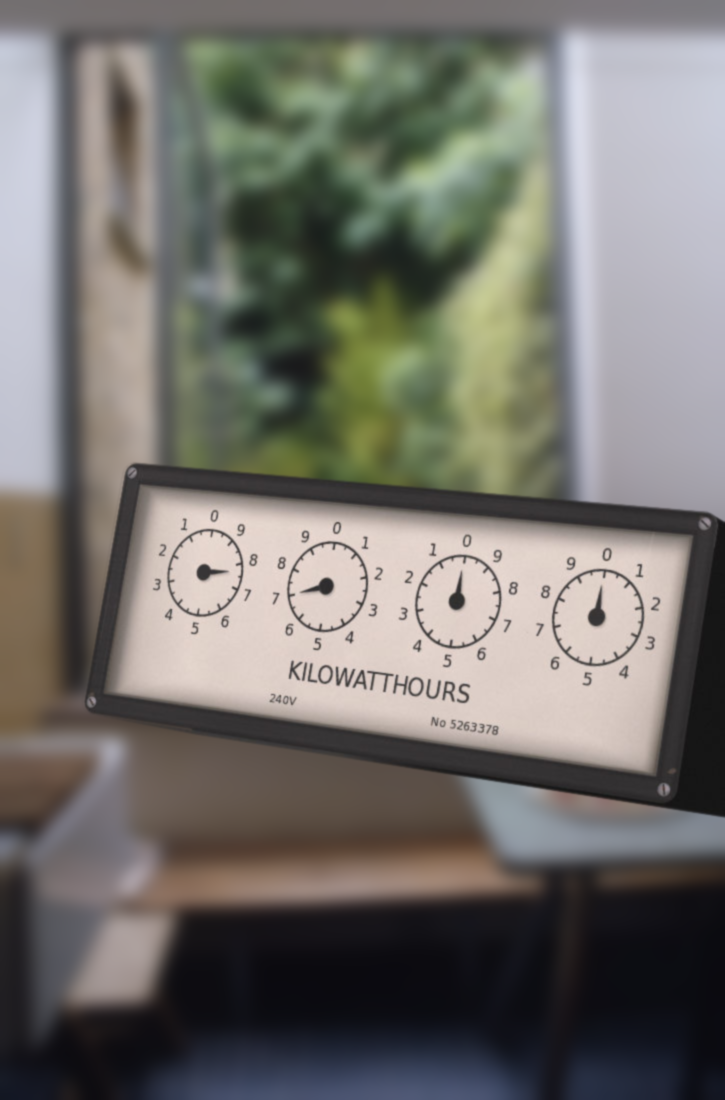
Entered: 7700 kWh
